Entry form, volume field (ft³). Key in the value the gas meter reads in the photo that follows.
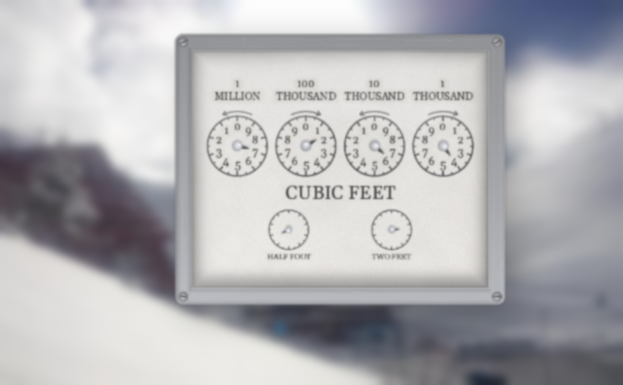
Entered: 716400 ft³
